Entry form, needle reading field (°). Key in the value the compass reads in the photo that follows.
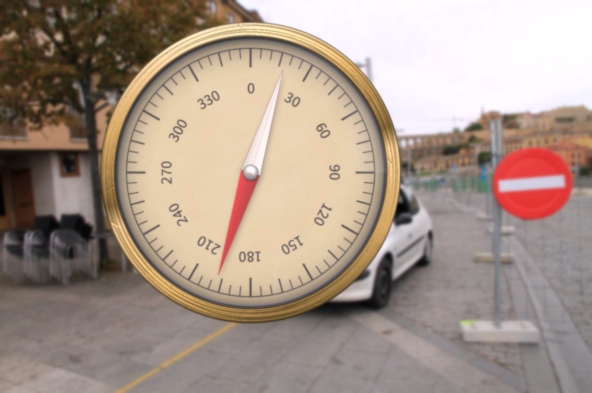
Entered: 197.5 °
